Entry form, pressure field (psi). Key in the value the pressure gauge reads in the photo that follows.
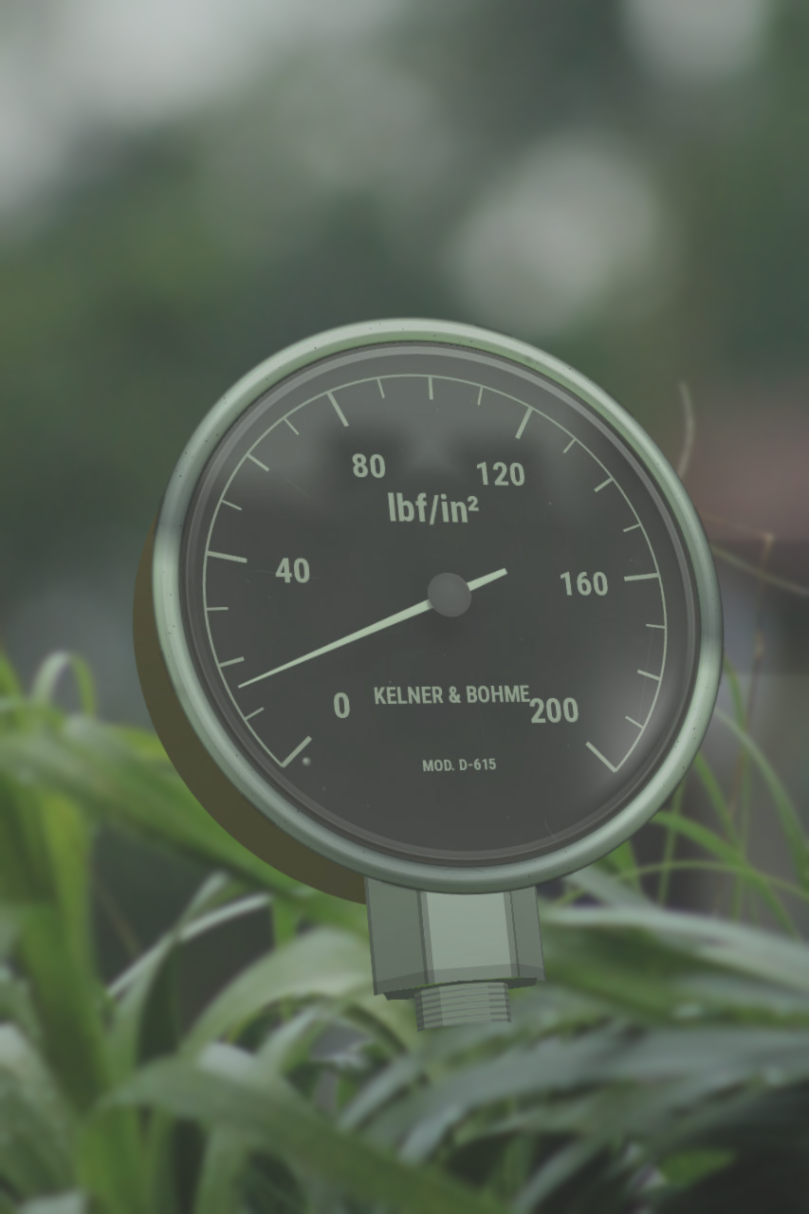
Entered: 15 psi
